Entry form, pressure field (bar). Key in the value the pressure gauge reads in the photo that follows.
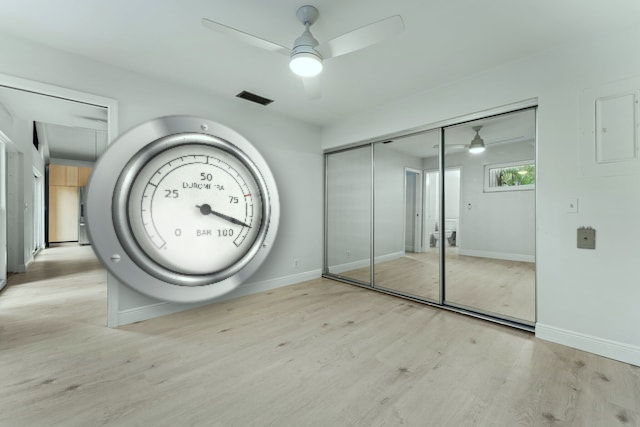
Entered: 90 bar
